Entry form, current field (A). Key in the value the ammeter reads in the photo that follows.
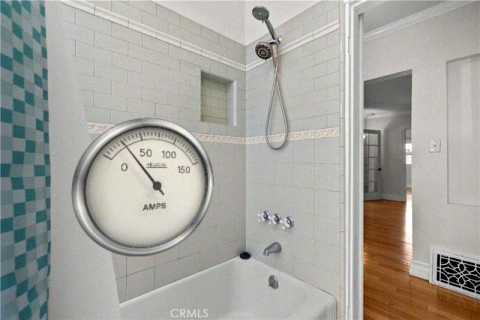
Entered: 25 A
